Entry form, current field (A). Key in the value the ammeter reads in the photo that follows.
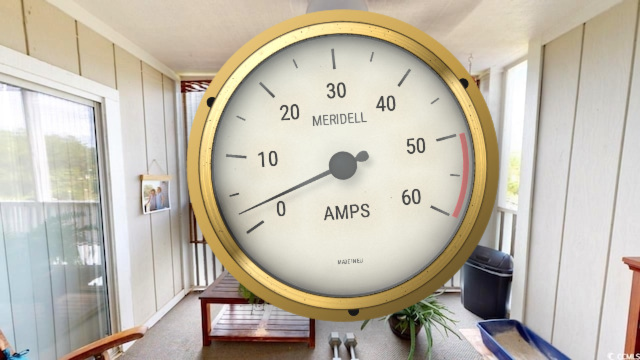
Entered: 2.5 A
